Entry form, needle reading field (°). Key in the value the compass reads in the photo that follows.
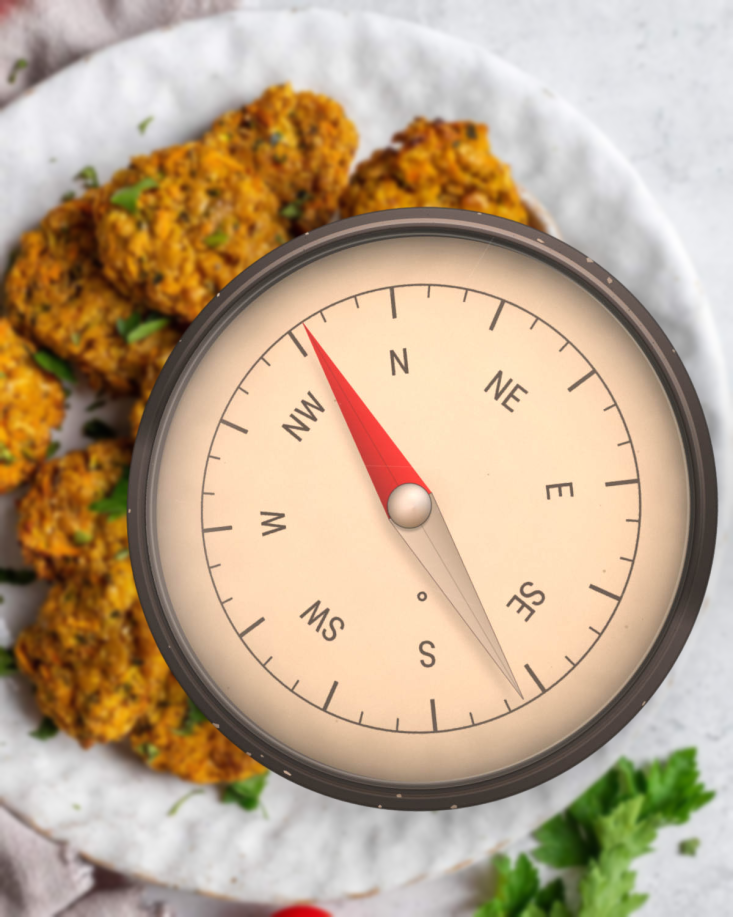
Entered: 335 °
